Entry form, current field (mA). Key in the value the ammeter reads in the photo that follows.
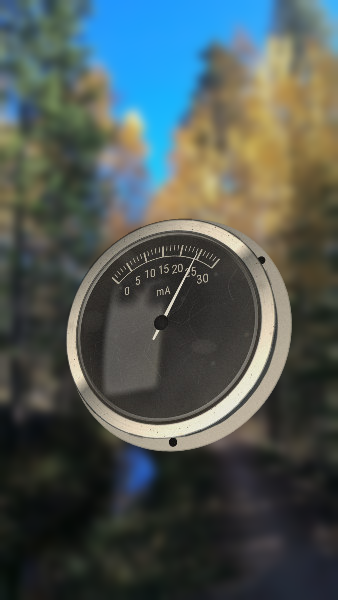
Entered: 25 mA
